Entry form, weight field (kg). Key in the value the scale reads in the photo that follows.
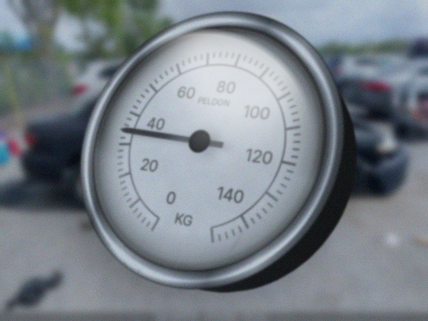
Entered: 34 kg
